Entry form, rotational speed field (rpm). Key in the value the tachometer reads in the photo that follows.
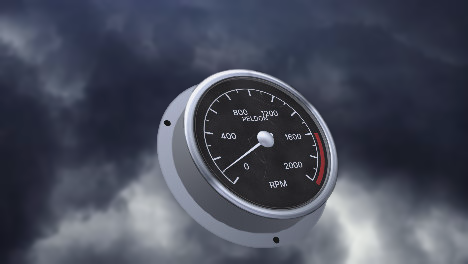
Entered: 100 rpm
